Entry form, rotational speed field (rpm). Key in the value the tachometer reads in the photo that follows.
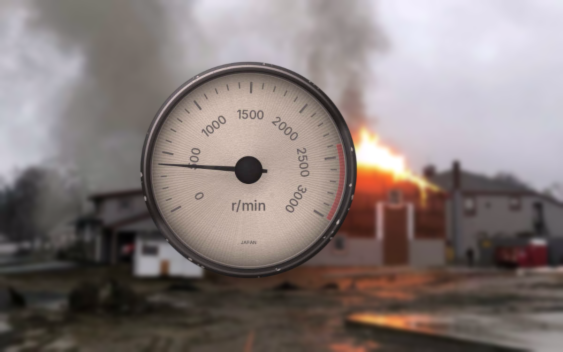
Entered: 400 rpm
